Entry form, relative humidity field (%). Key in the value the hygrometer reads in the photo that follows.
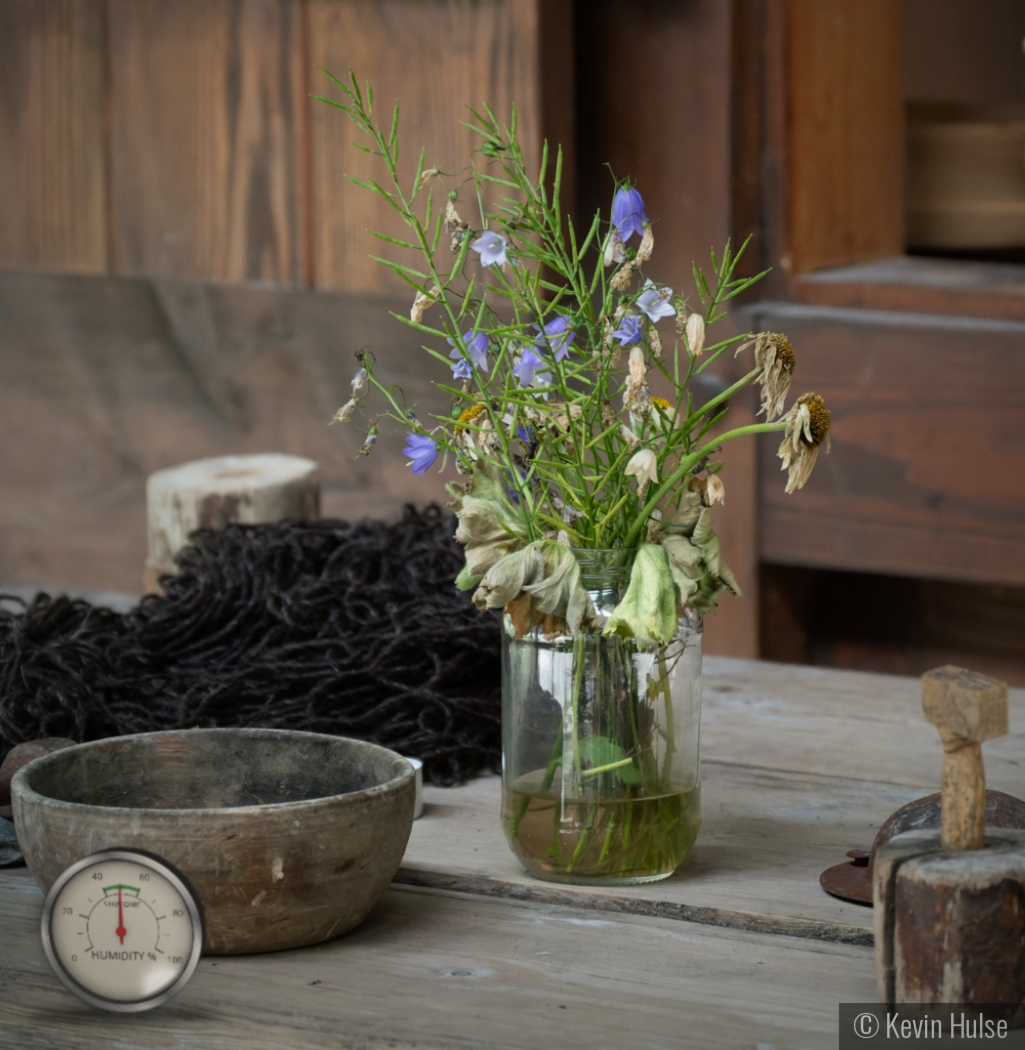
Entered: 50 %
